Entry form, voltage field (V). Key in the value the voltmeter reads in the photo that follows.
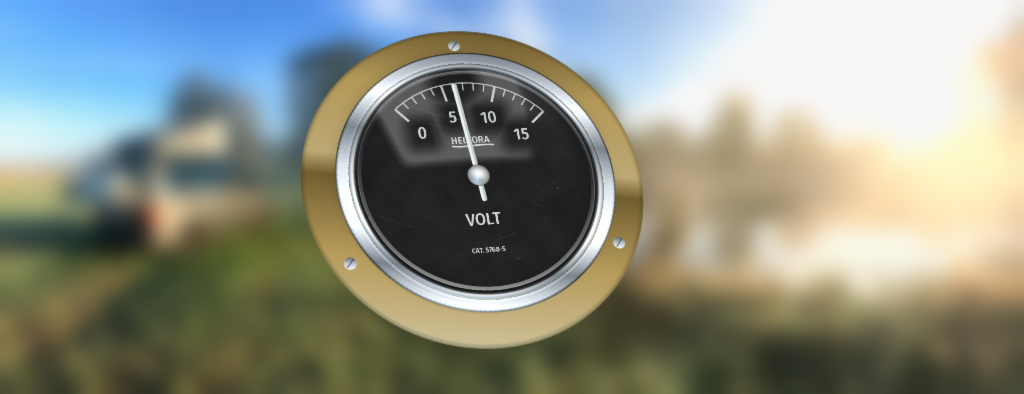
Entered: 6 V
